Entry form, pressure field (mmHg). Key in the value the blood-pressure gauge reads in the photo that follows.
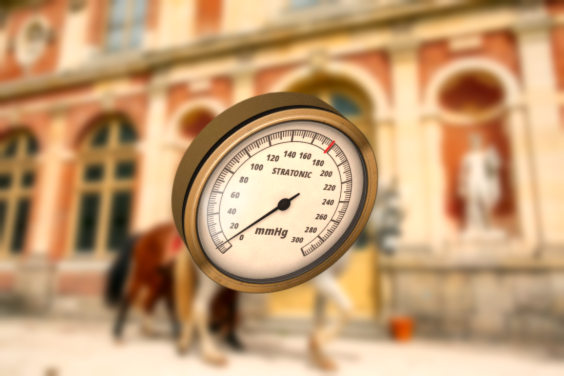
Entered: 10 mmHg
